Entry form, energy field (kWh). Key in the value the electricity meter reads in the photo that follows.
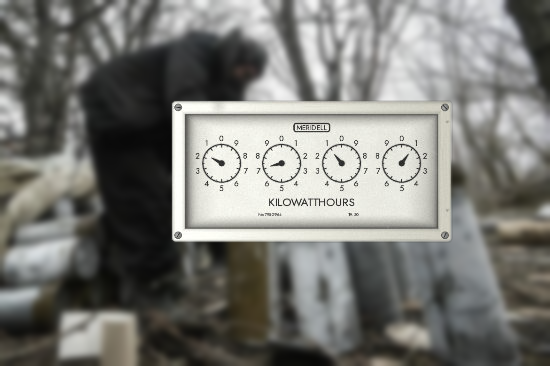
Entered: 1711 kWh
